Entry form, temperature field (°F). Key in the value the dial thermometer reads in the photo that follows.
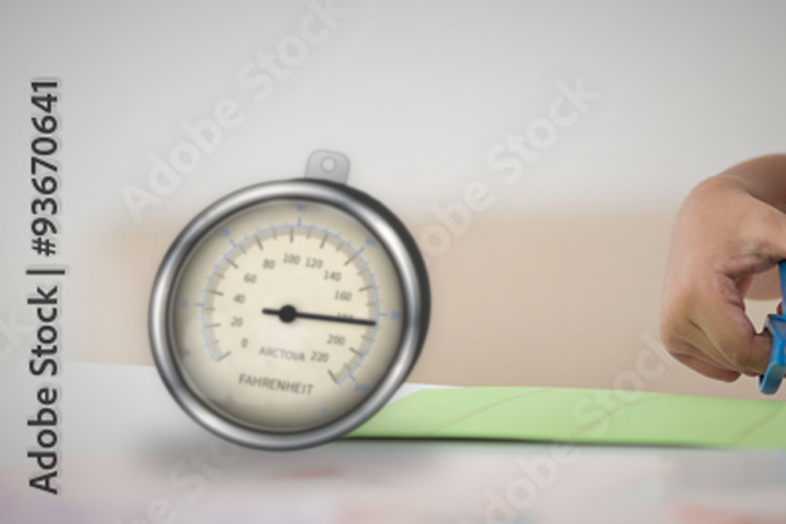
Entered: 180 °F
